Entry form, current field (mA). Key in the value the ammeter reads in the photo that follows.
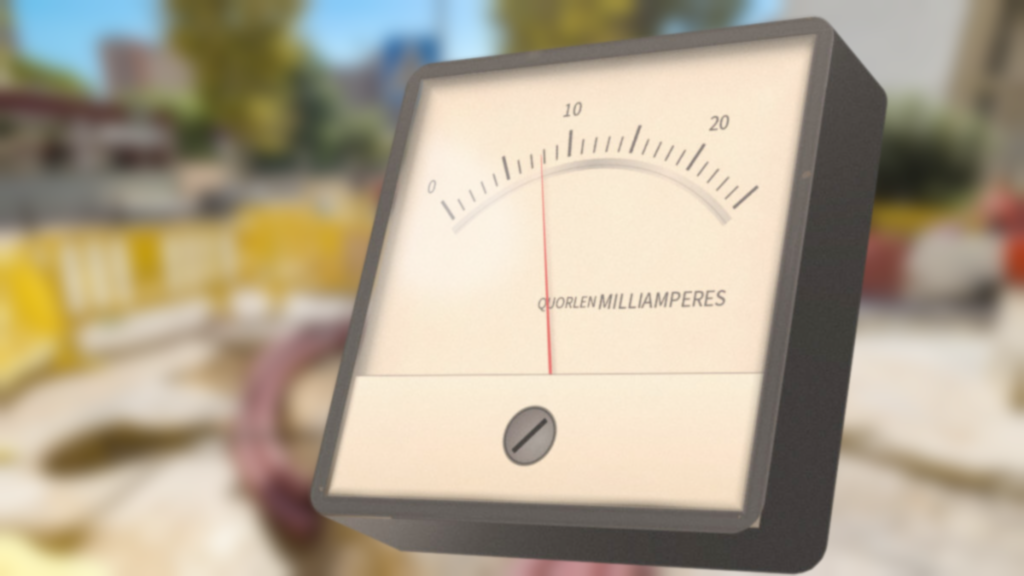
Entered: 8 mA
